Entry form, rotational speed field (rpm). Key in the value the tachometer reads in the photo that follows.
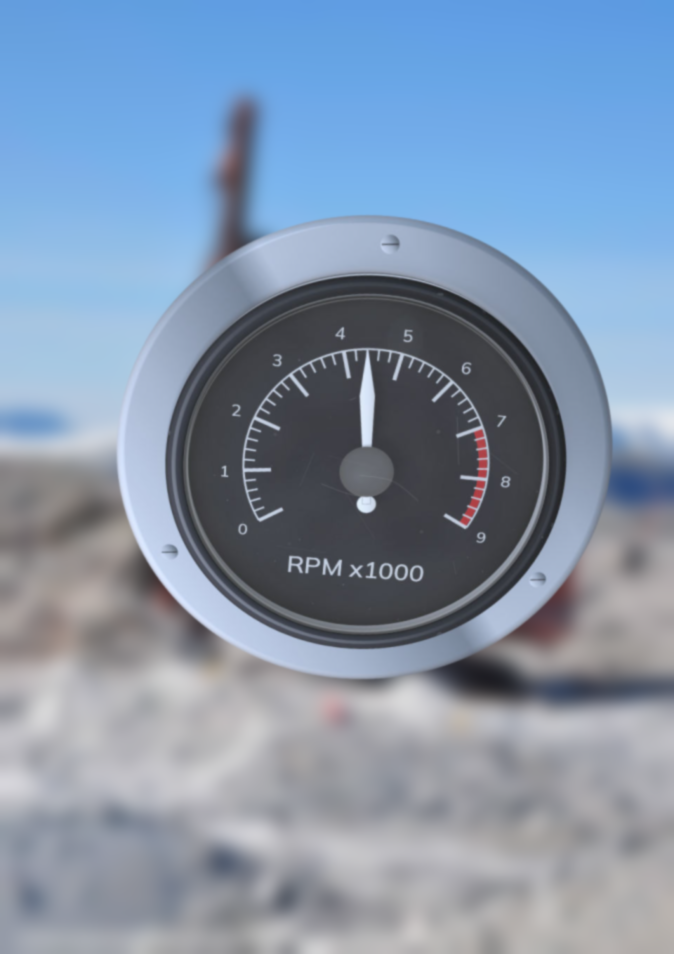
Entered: 4400 rpm
